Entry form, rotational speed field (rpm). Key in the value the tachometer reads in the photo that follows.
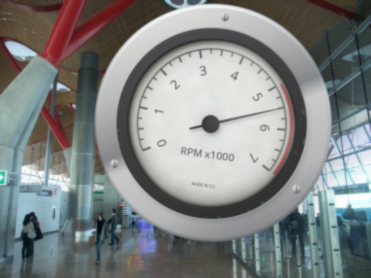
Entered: 5500 rpm
